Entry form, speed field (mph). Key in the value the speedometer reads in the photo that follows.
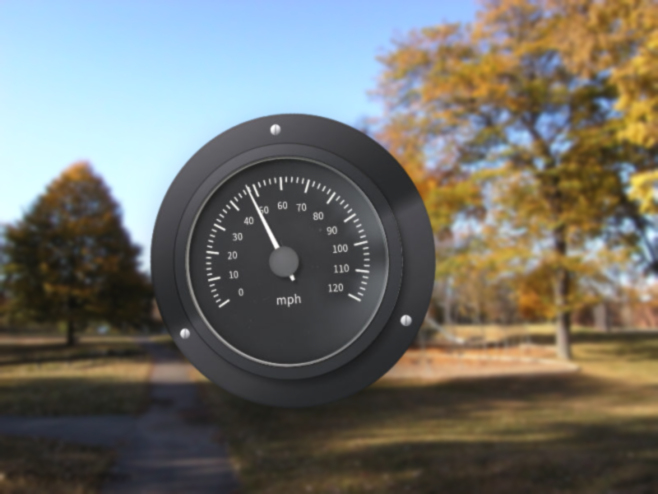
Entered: 48 mph
